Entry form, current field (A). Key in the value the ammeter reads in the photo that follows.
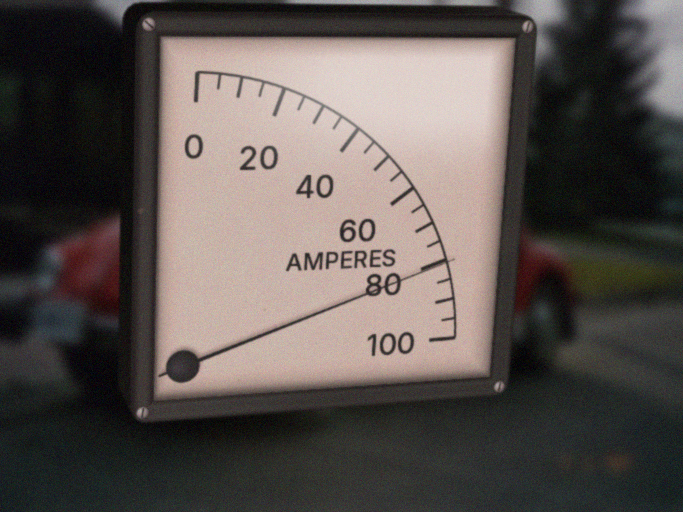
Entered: 80 A
